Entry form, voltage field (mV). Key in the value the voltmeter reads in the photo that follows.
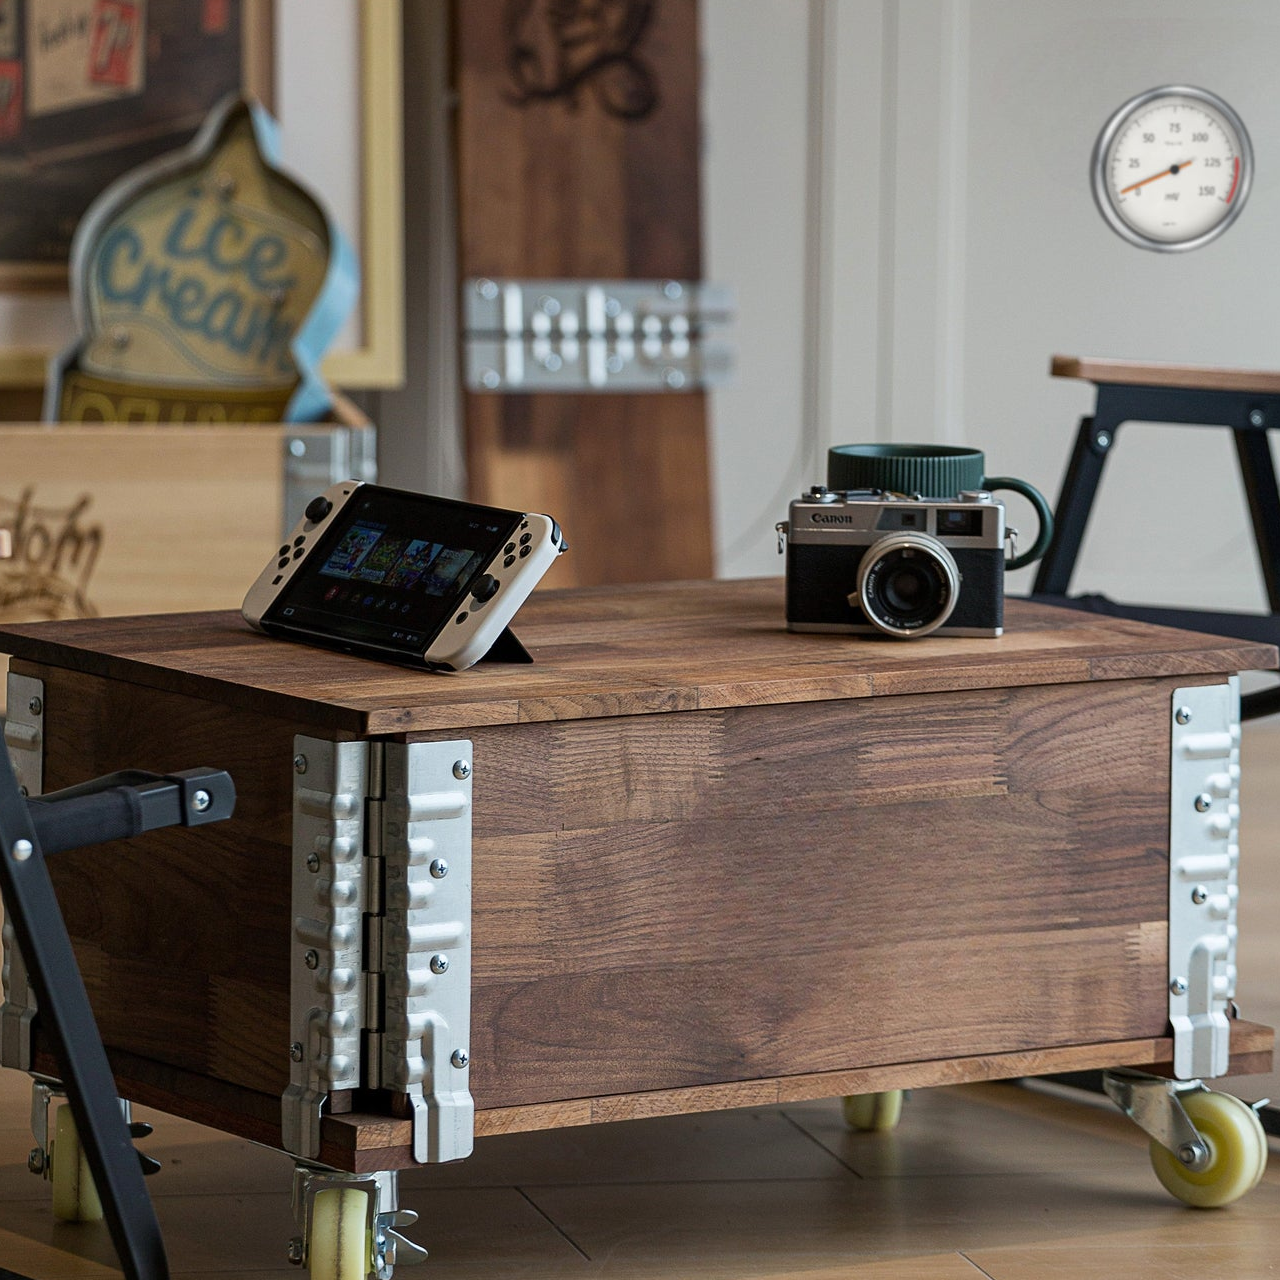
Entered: 5 mV
